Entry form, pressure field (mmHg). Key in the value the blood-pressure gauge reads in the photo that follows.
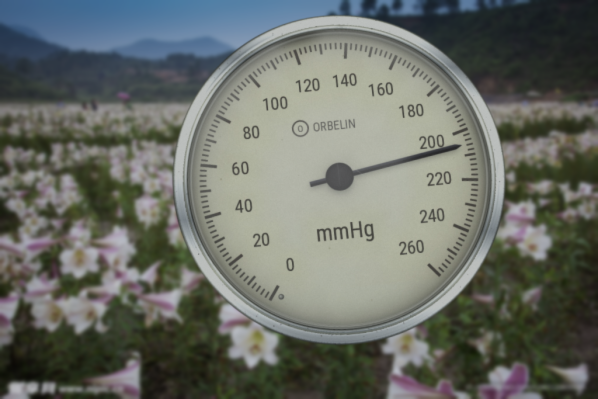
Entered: 206 mmHg
